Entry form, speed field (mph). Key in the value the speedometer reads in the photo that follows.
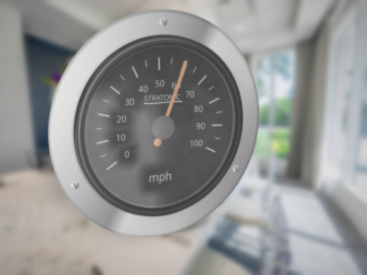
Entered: 60 mph
